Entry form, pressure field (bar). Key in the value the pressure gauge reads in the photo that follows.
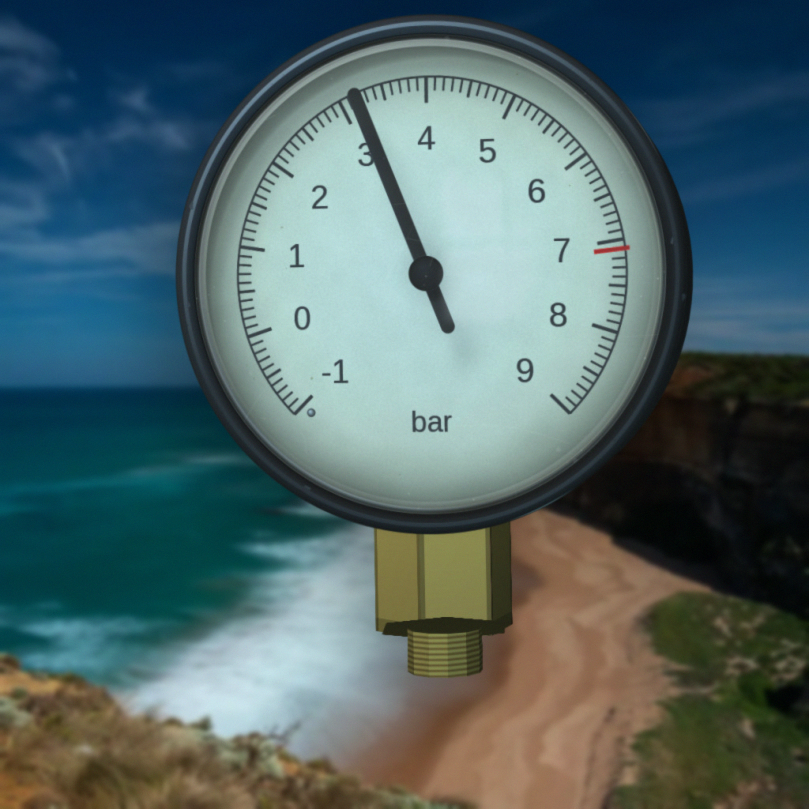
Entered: 3.2 bar
